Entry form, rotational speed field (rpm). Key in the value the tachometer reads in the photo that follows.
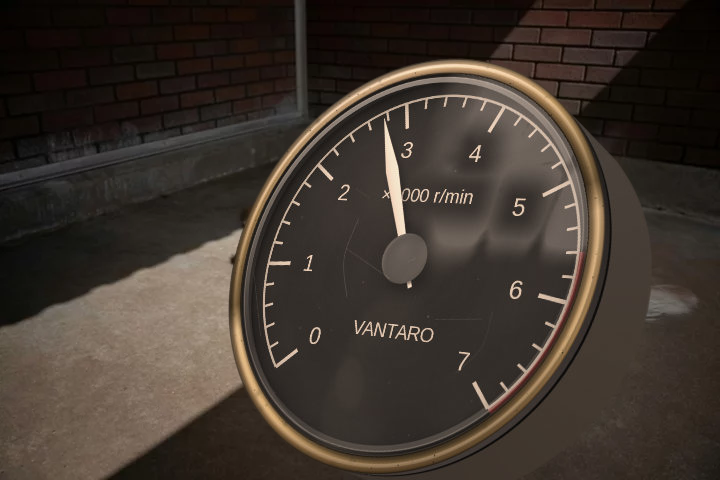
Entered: 2800 rpm
